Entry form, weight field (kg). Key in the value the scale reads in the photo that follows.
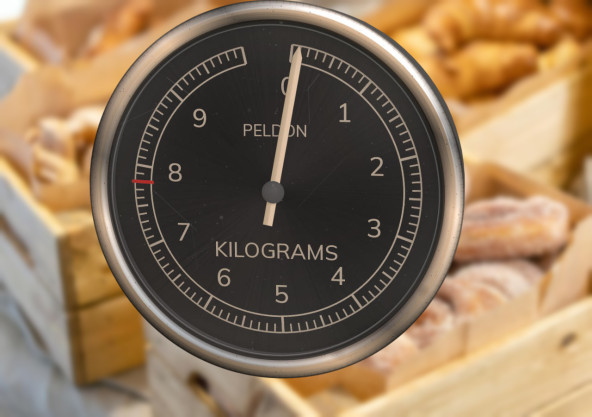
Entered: 0.1 kg
